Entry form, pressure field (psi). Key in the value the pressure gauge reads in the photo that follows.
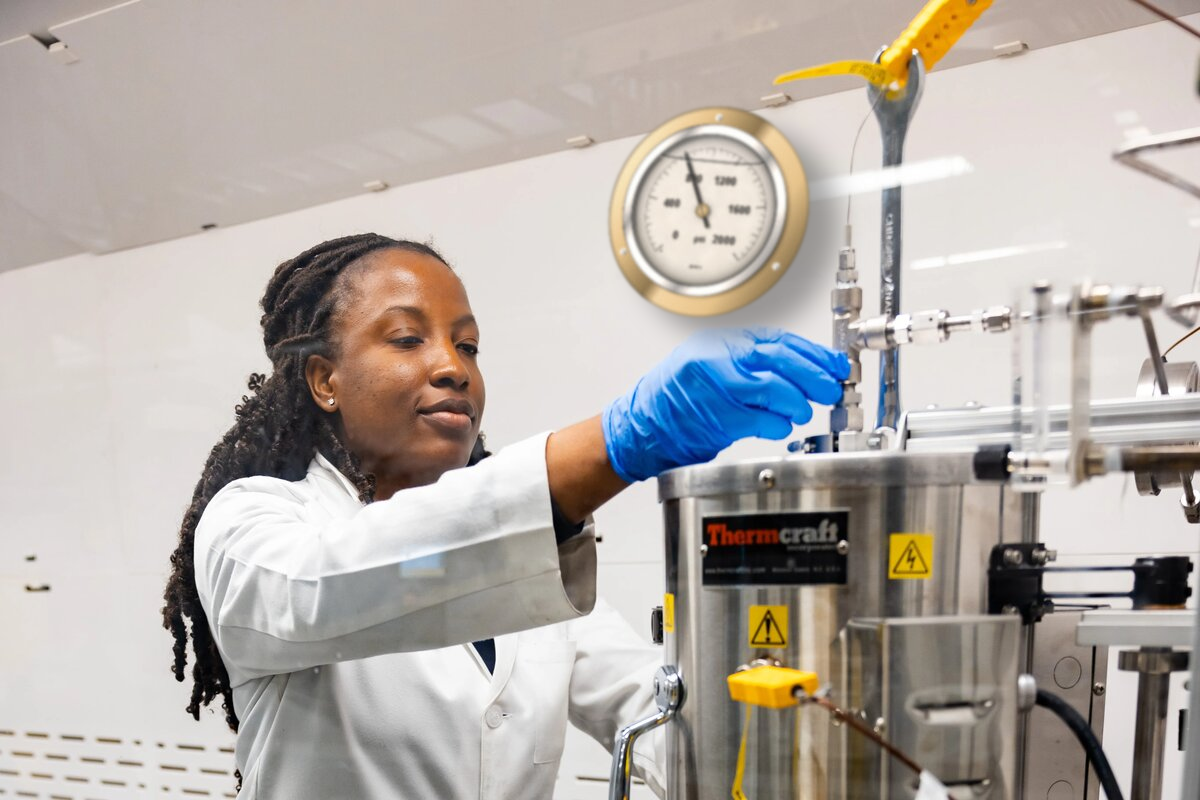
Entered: 800 psi
